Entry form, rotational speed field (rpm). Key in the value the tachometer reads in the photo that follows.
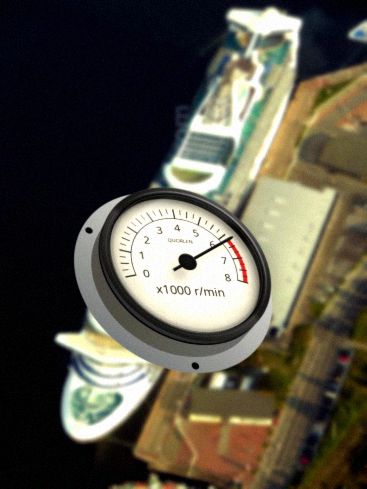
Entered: 6250 rpm
